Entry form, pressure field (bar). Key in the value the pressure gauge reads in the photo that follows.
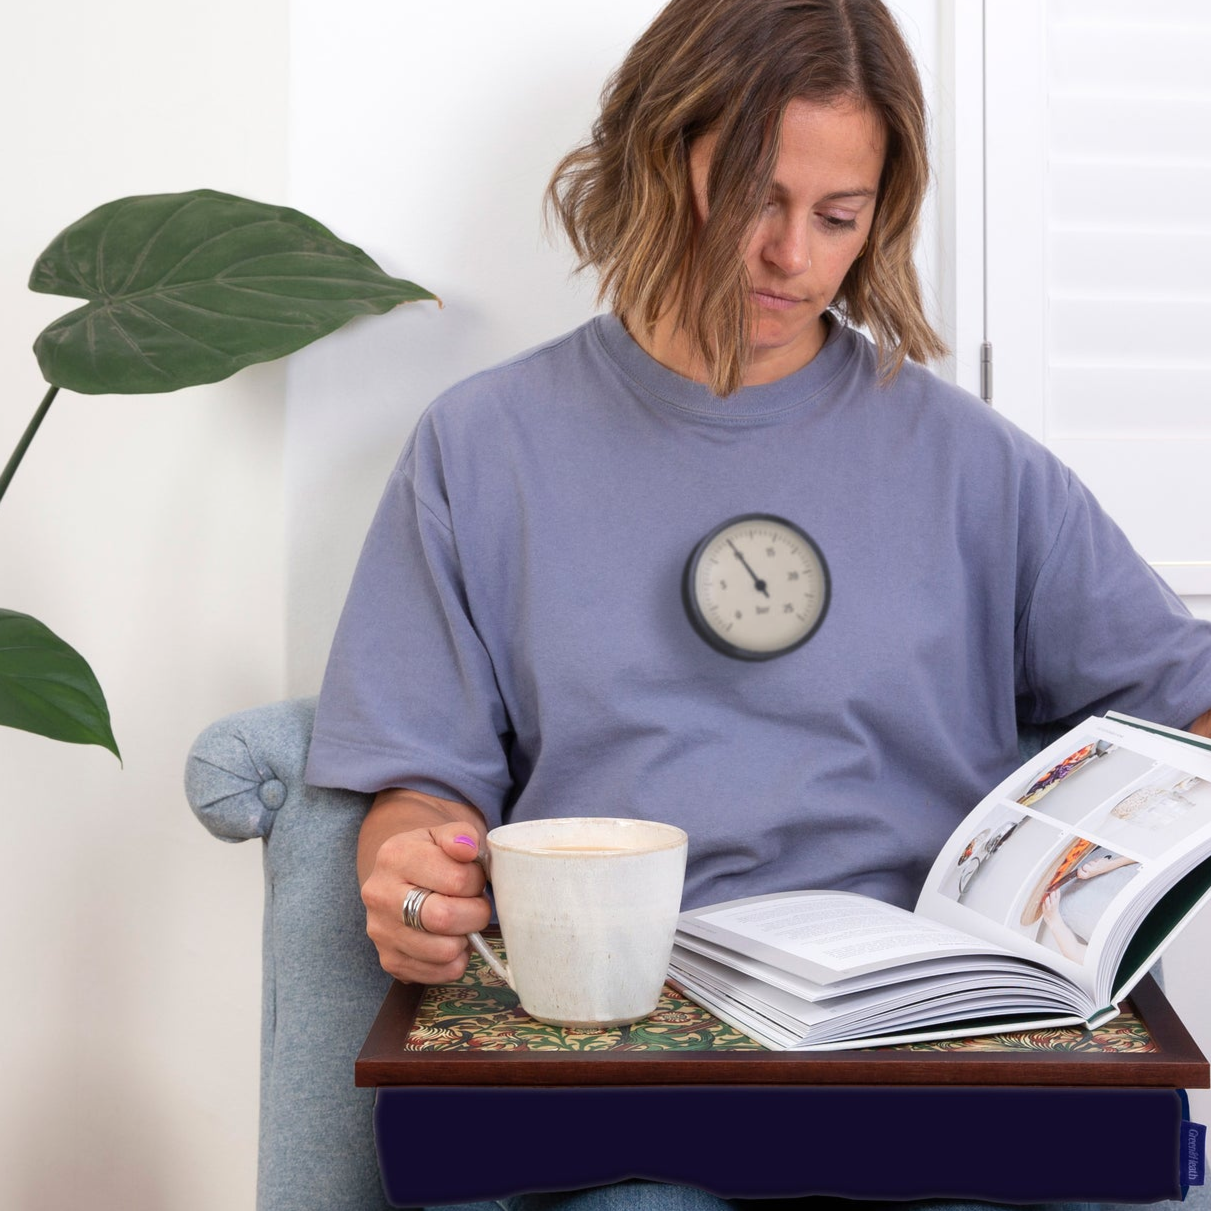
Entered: 10 bar
